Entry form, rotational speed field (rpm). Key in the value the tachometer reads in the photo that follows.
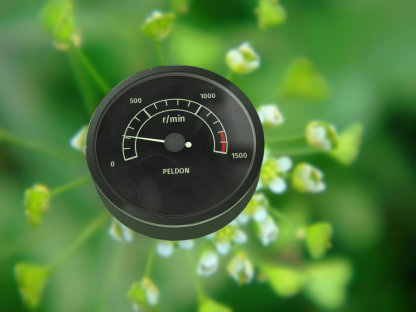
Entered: 200 rpm
